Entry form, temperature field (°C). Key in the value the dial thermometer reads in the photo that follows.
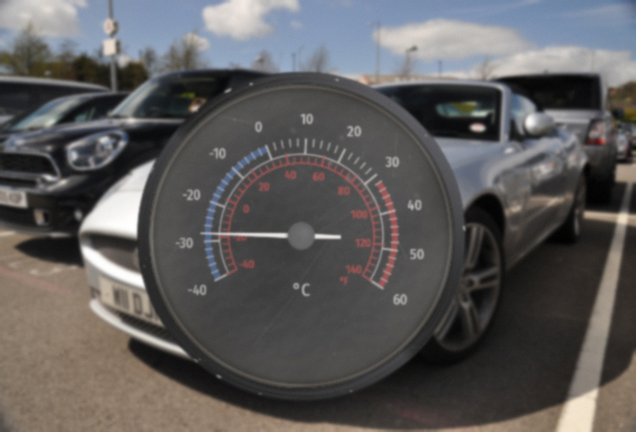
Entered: -28 °C
